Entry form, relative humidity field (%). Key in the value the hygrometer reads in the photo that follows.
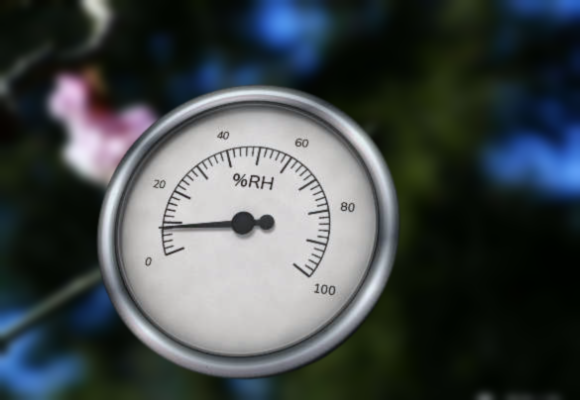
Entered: 8 %
